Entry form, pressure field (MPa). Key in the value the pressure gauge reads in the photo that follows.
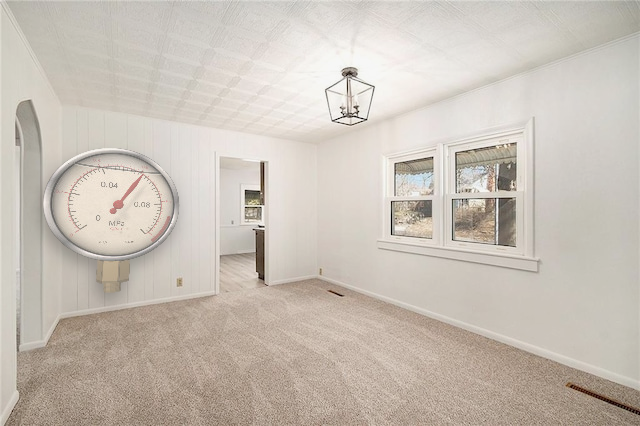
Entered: 0.06 MPa
